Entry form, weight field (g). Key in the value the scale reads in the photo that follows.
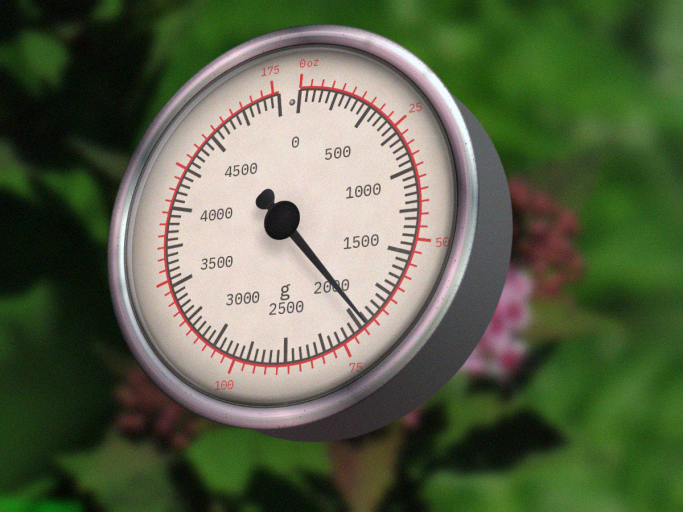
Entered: 1950 g
